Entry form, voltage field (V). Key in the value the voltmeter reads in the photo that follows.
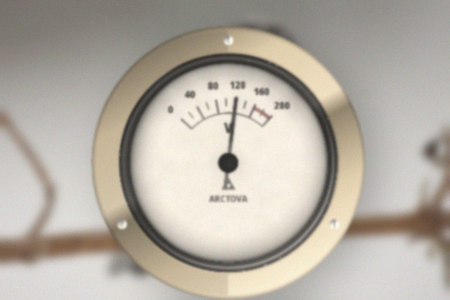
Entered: 120 V
